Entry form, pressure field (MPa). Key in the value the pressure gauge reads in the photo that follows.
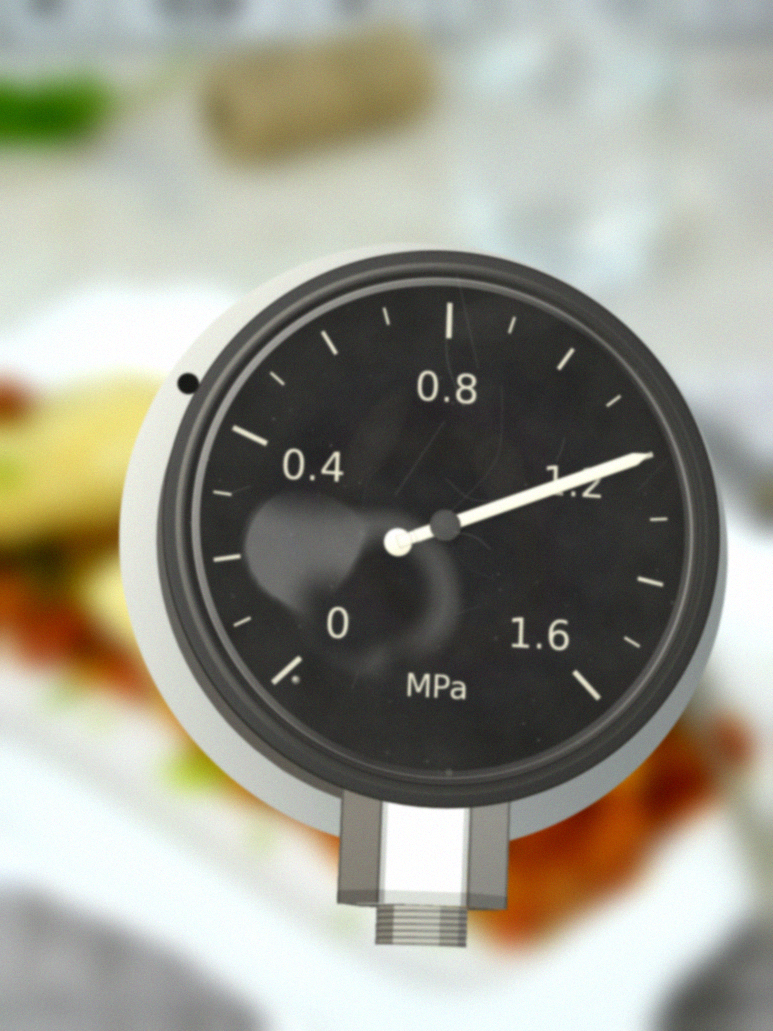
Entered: 1.2 MPa
